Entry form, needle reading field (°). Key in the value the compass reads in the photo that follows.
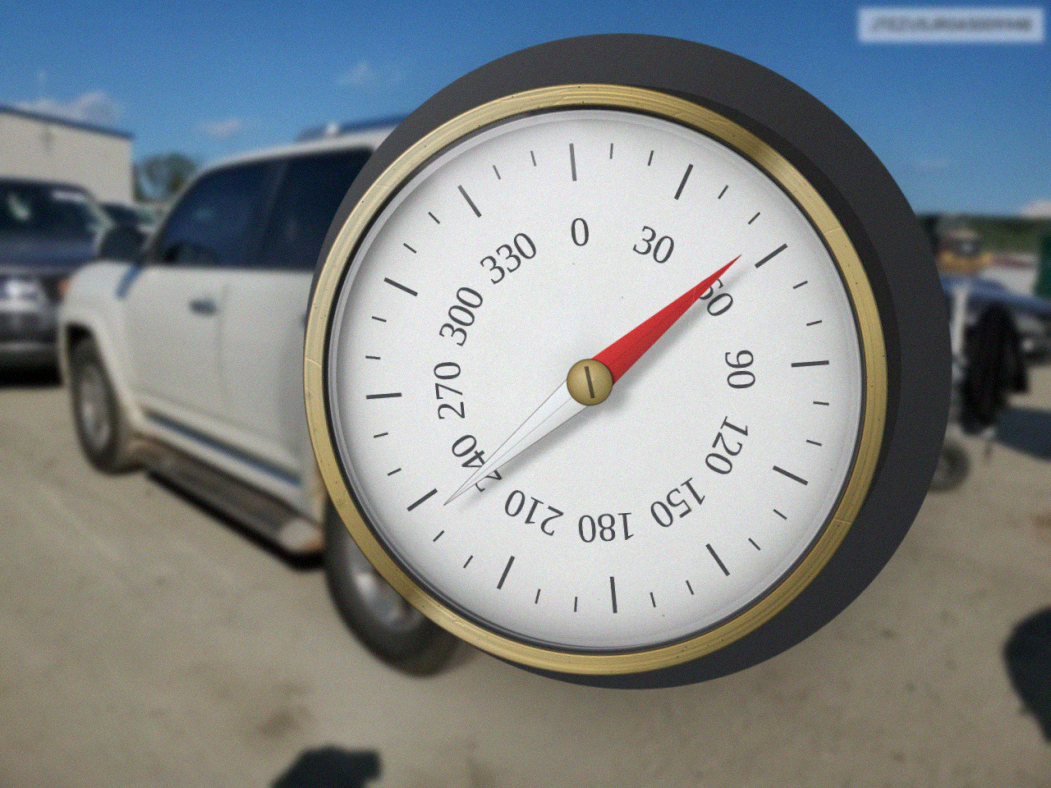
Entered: 55 °
